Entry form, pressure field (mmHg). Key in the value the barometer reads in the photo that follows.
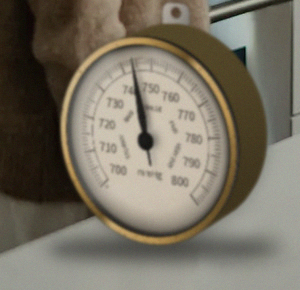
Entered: 745 mmHg
